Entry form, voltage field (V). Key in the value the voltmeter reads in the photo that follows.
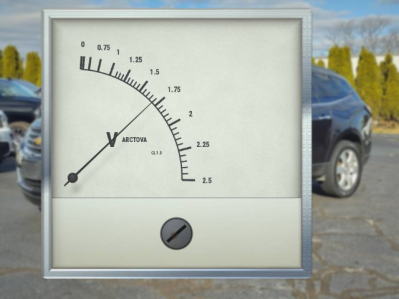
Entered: 1.7 V
